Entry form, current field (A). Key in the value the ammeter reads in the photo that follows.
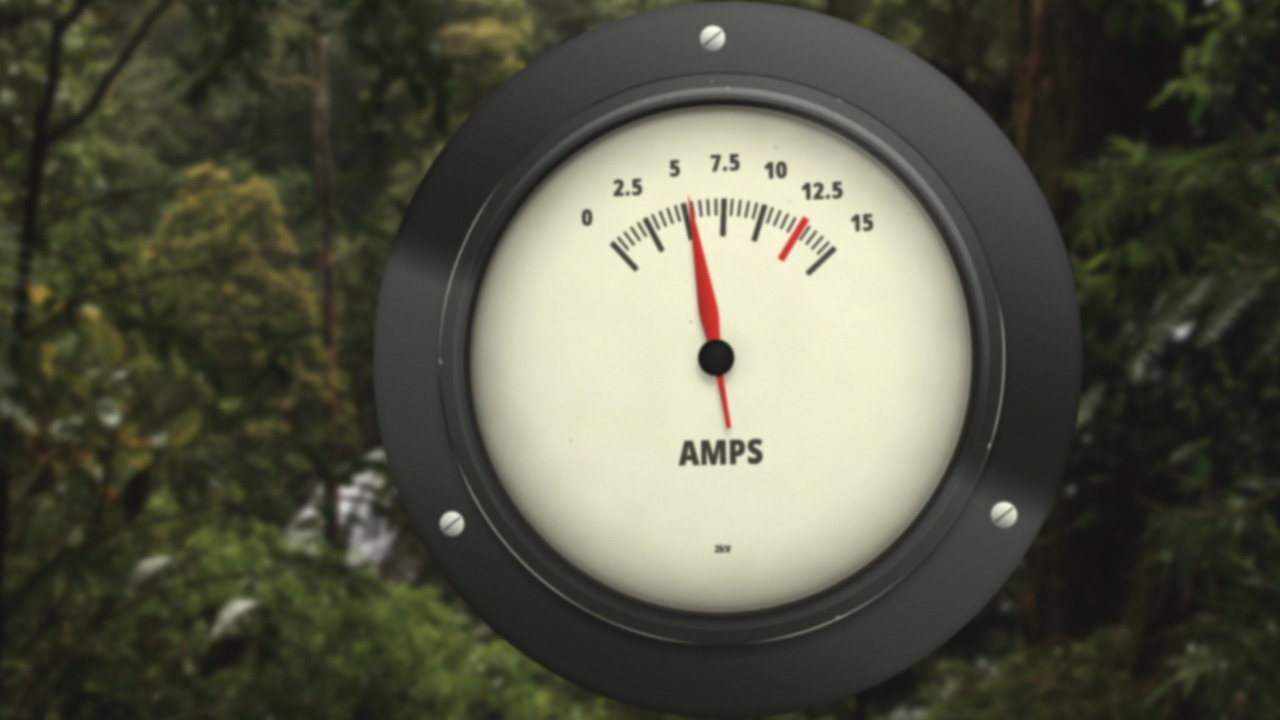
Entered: 5.5 A
